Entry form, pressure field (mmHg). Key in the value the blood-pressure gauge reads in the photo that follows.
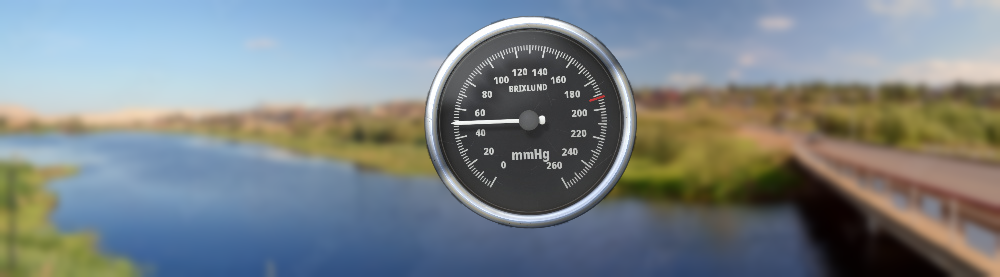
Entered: 50 mmHg
